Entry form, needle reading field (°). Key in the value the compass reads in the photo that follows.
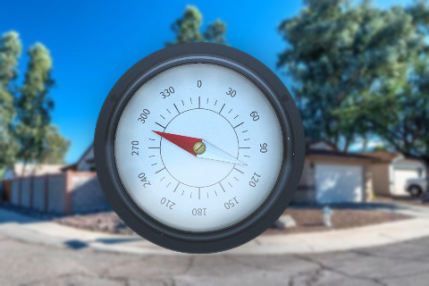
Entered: 290 °
